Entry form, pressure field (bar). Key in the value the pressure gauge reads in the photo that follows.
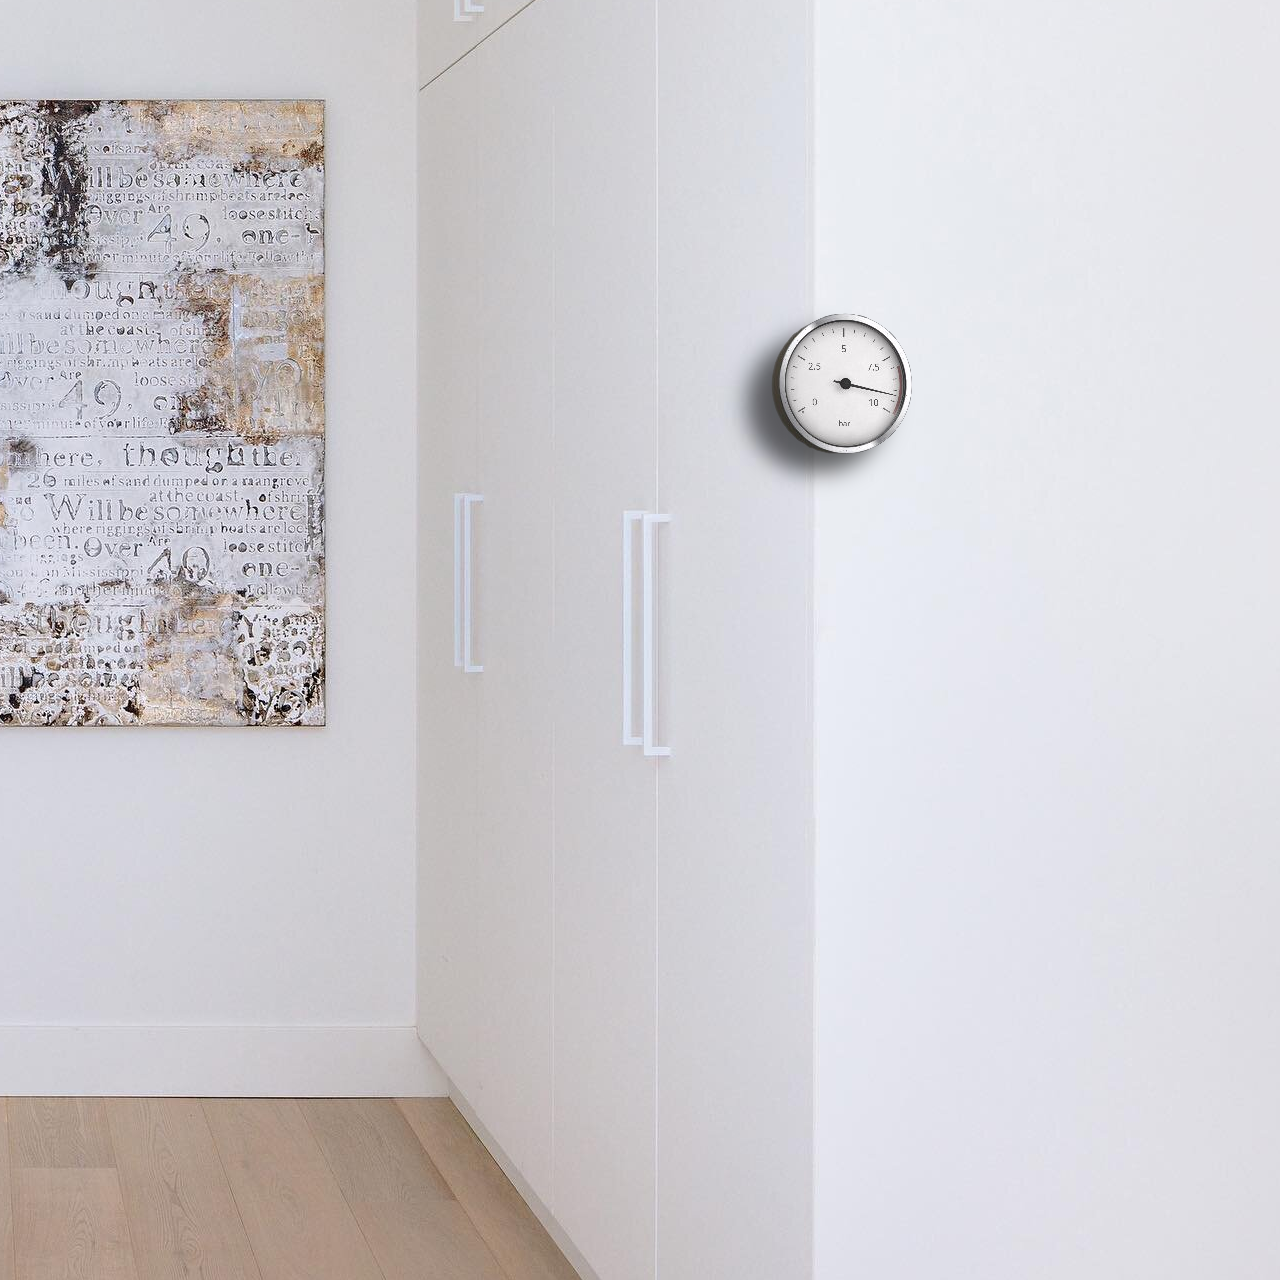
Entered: 9.25 bar
